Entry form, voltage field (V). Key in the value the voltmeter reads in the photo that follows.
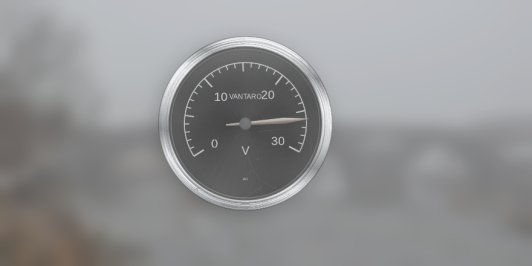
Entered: 26 V
